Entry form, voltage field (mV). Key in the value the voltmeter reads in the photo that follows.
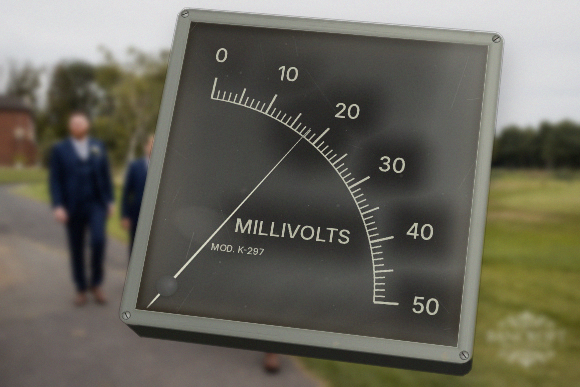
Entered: 18 mV
